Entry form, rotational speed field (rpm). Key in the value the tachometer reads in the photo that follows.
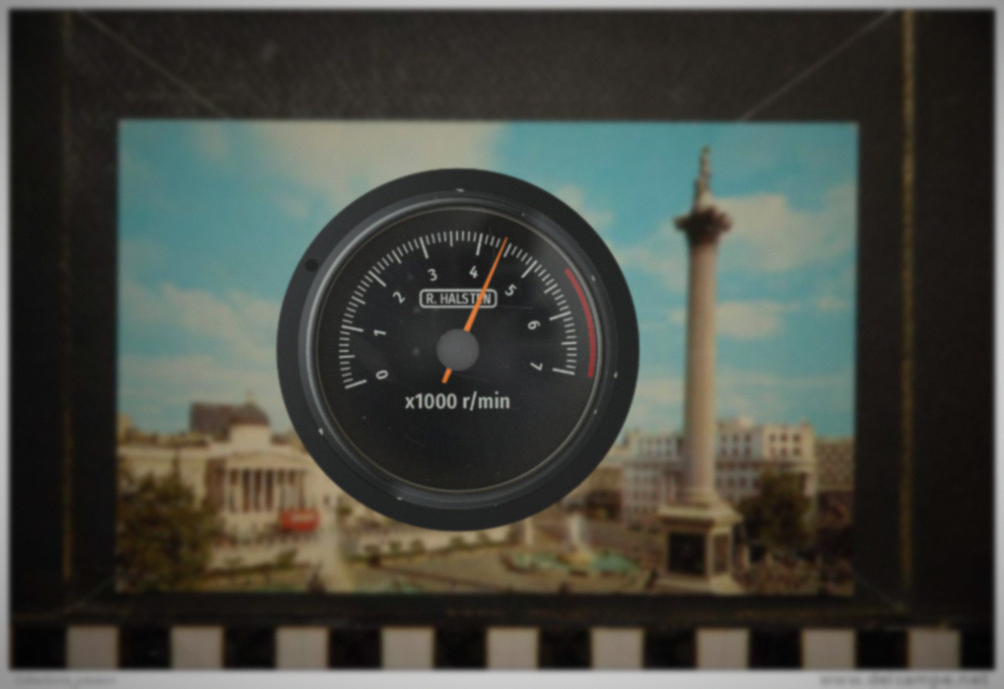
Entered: 4400 rpm
